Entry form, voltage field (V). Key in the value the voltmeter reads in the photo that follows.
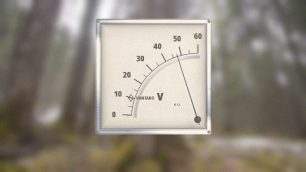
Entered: 47.5 V
